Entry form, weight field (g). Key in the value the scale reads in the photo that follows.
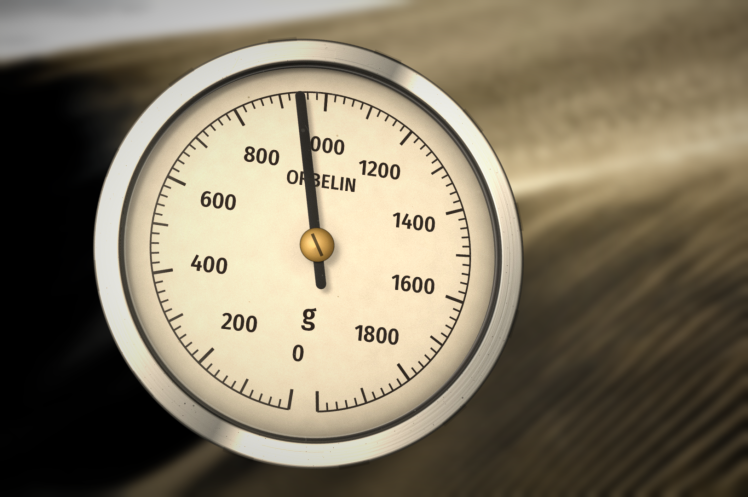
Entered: 940 g
